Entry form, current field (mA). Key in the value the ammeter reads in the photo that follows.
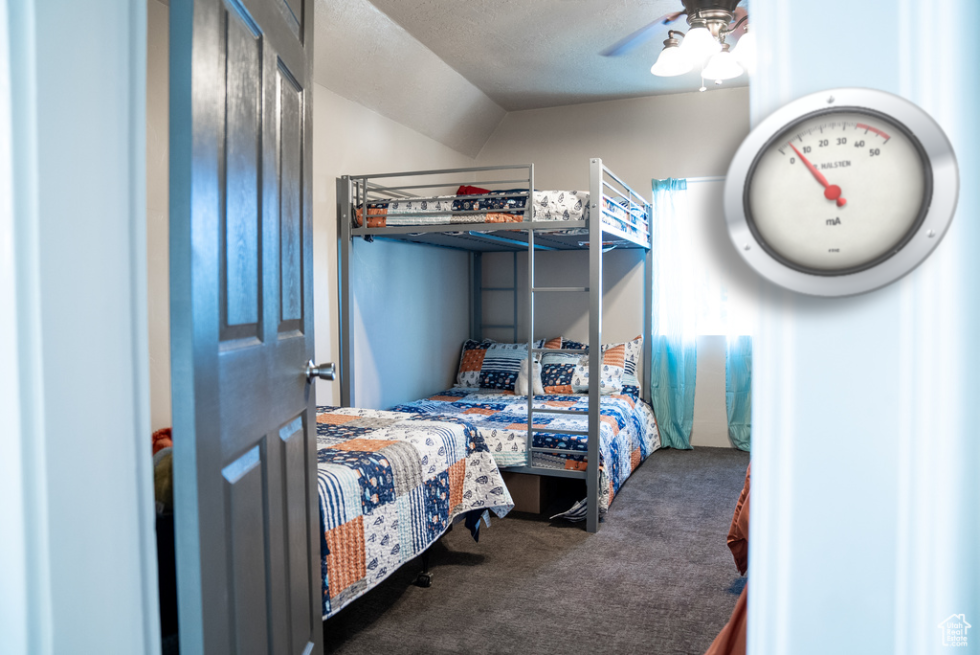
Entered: 5 mA
